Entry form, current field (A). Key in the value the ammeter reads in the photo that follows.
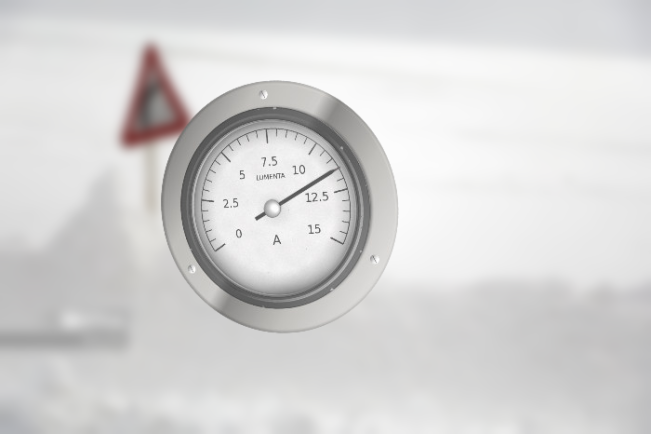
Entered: 11.5 A
